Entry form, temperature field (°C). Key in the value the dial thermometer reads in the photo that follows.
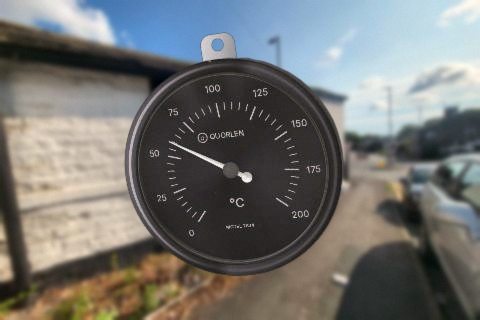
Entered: 60 °C
